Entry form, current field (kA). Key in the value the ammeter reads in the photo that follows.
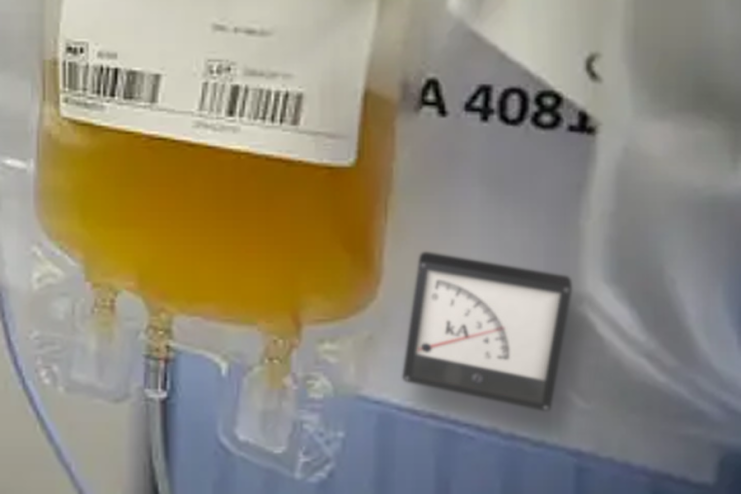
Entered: 3.5 kA
